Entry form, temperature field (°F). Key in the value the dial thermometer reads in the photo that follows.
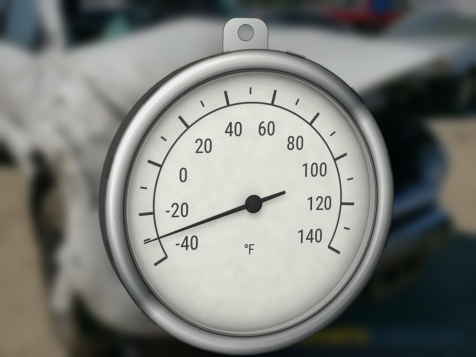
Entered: -30 °F
